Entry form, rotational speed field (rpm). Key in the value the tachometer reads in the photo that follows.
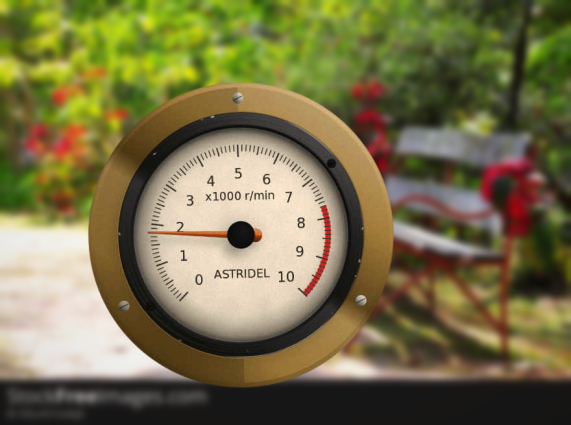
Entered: 1800 rpm
